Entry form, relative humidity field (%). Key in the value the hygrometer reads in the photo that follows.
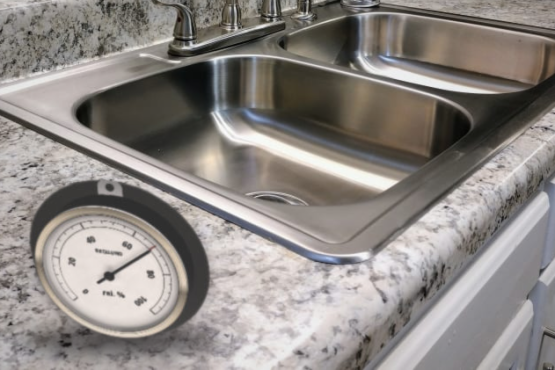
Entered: 68 %
